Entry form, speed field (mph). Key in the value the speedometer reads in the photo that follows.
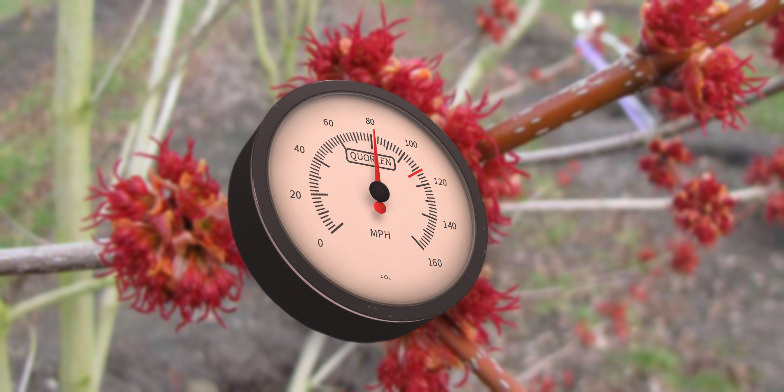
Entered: 80 mph
